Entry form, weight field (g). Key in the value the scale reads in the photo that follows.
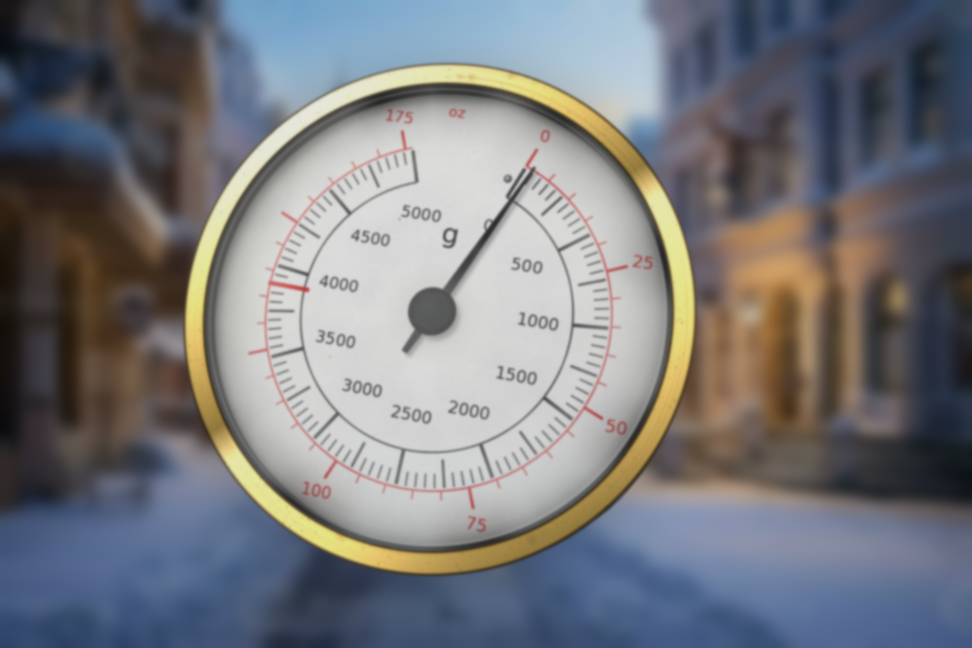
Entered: 50 g
